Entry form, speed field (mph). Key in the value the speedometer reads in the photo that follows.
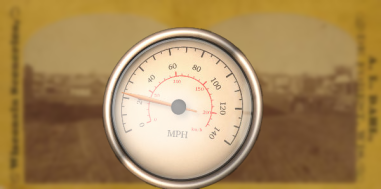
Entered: 22.5 mph
